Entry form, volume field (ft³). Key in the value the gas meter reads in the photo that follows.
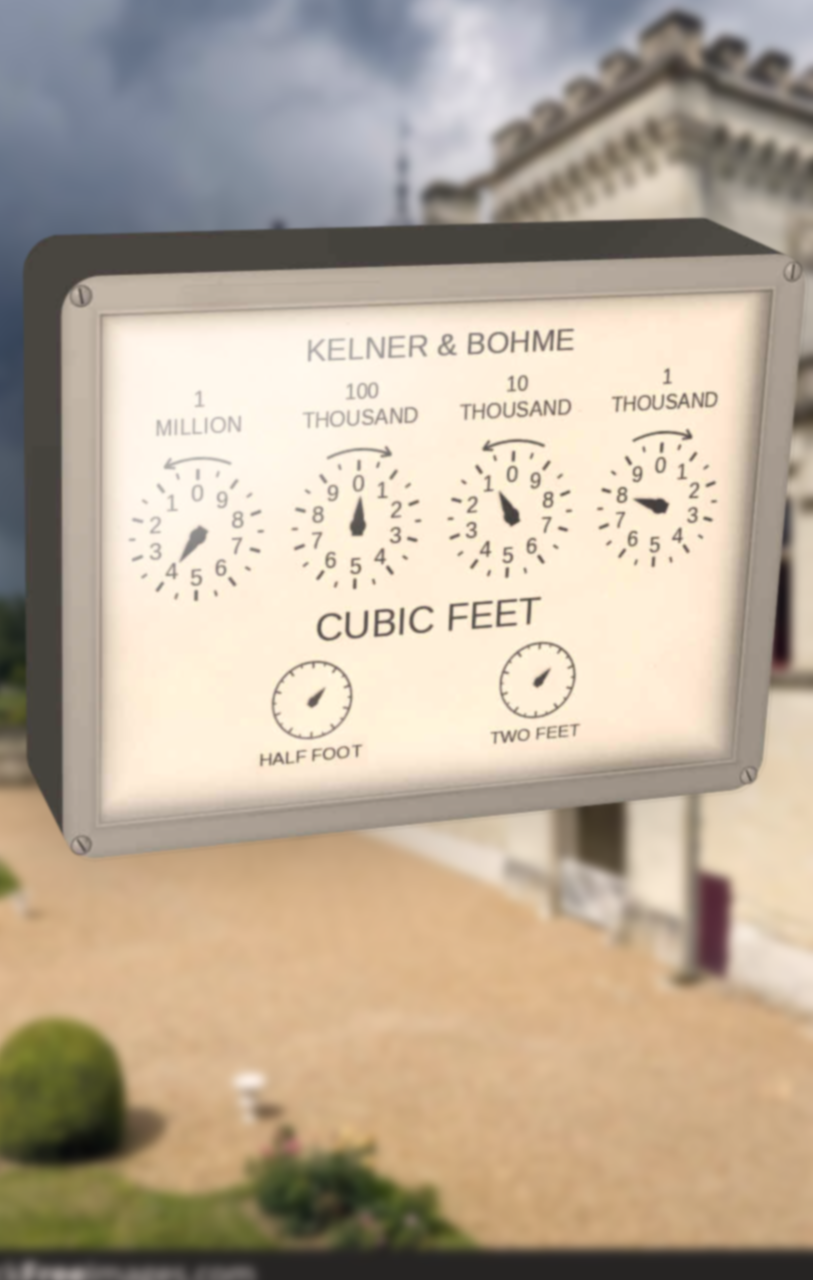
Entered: 400800 ft³
